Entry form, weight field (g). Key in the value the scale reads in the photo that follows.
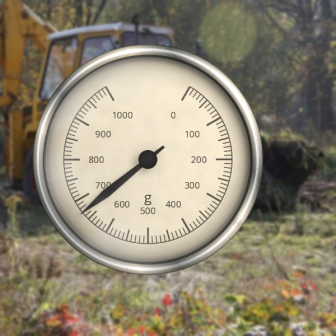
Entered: 670 g
